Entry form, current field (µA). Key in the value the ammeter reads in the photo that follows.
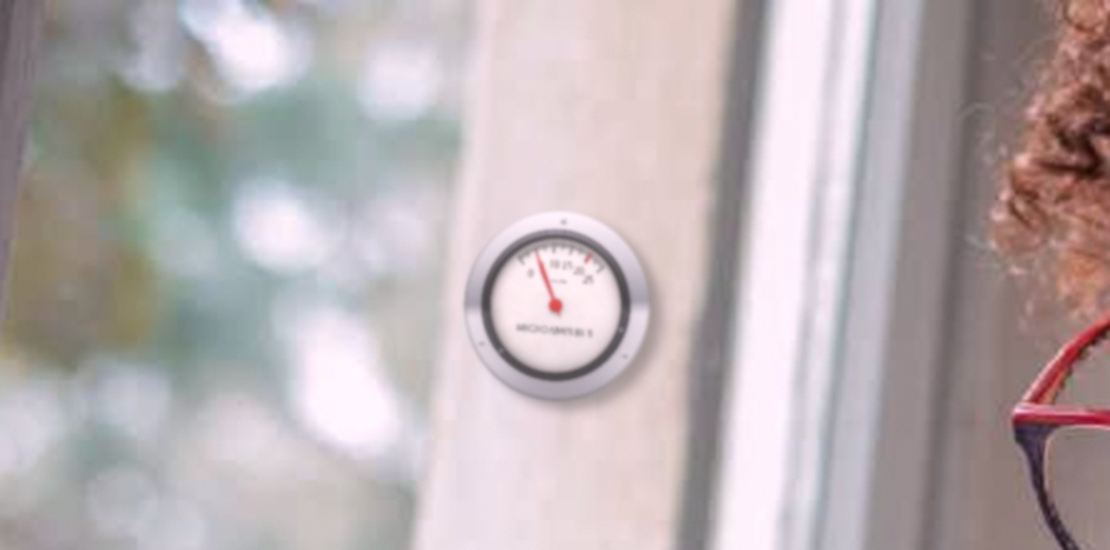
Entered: 5 µA
